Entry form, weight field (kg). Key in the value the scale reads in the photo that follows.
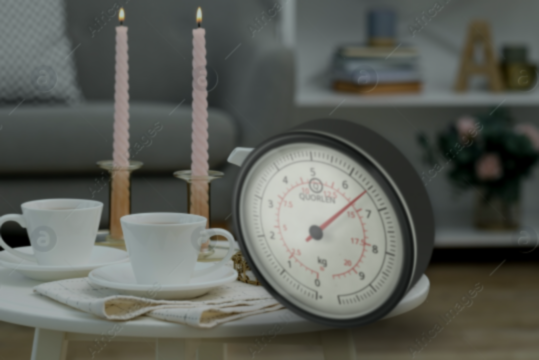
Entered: 6.5 kg
